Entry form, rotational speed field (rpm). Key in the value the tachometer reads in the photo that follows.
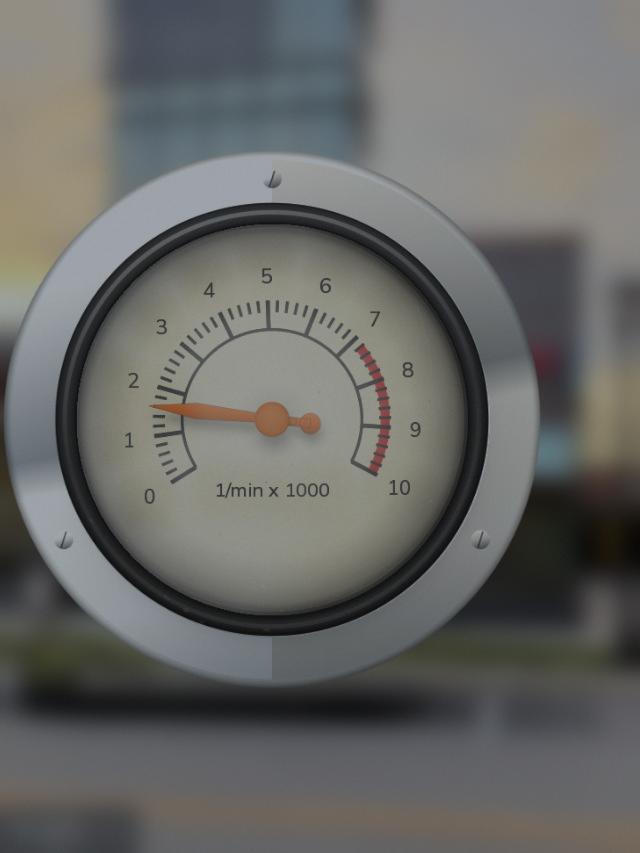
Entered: 1600 rpm
